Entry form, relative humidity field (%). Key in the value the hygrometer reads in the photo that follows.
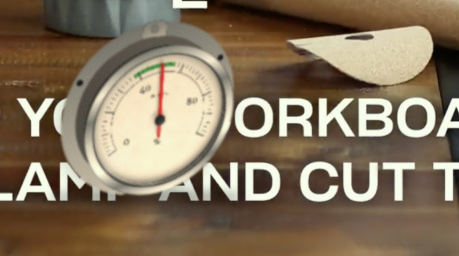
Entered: 50 %
